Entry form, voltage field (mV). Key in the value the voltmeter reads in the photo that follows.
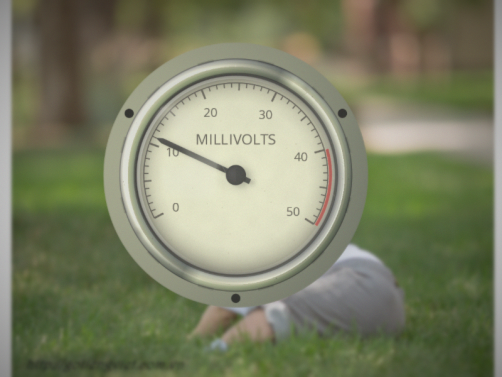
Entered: 11 mV
